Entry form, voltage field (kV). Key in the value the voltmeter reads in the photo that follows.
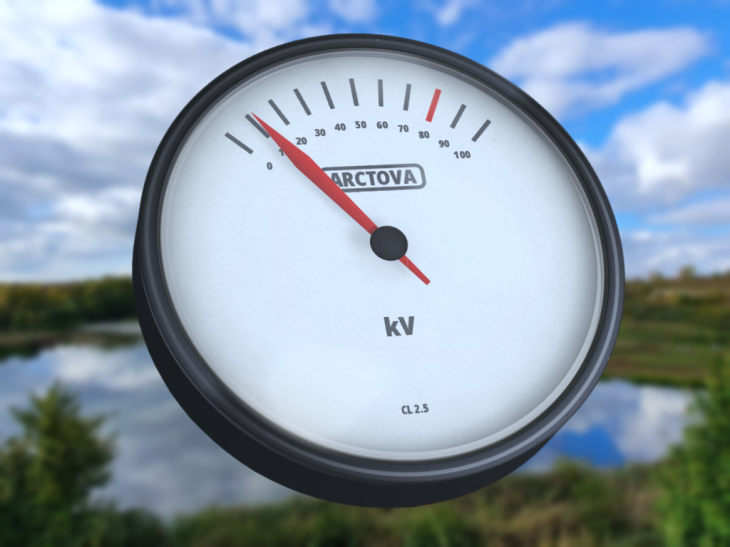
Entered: 10 kV
